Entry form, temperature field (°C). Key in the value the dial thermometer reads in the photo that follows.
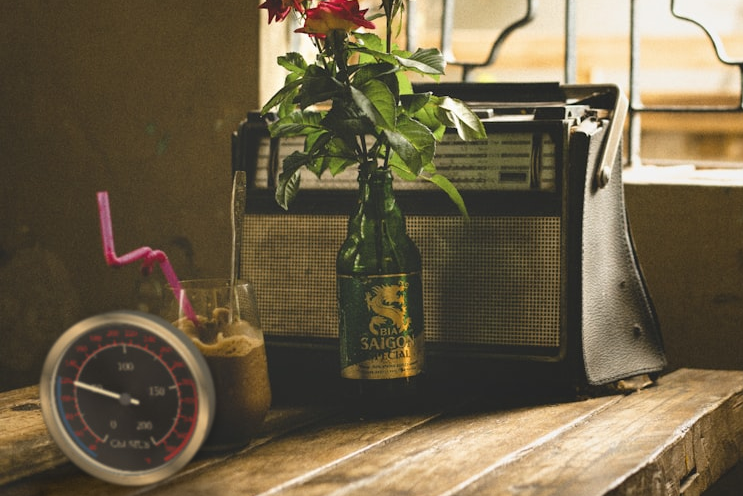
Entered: 50 °C
